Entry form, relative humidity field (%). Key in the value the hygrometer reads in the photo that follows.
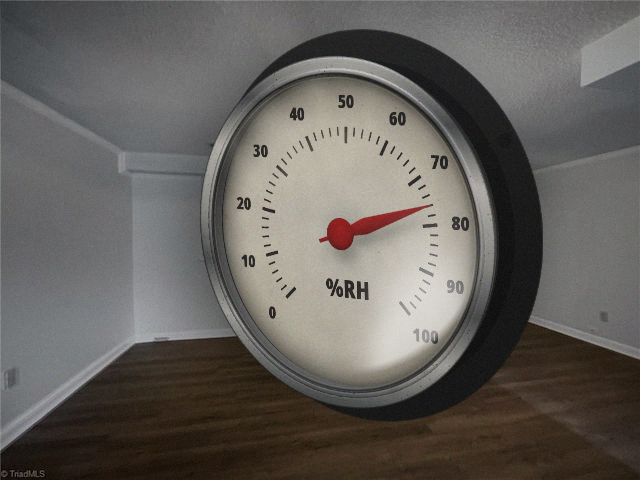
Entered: 76 %
